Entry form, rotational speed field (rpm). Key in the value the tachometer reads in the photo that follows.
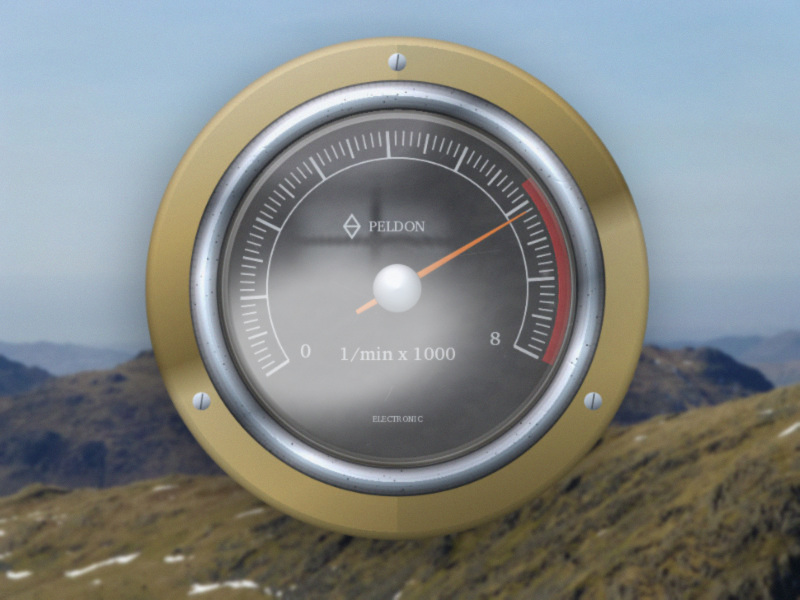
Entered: 6100 rpm
